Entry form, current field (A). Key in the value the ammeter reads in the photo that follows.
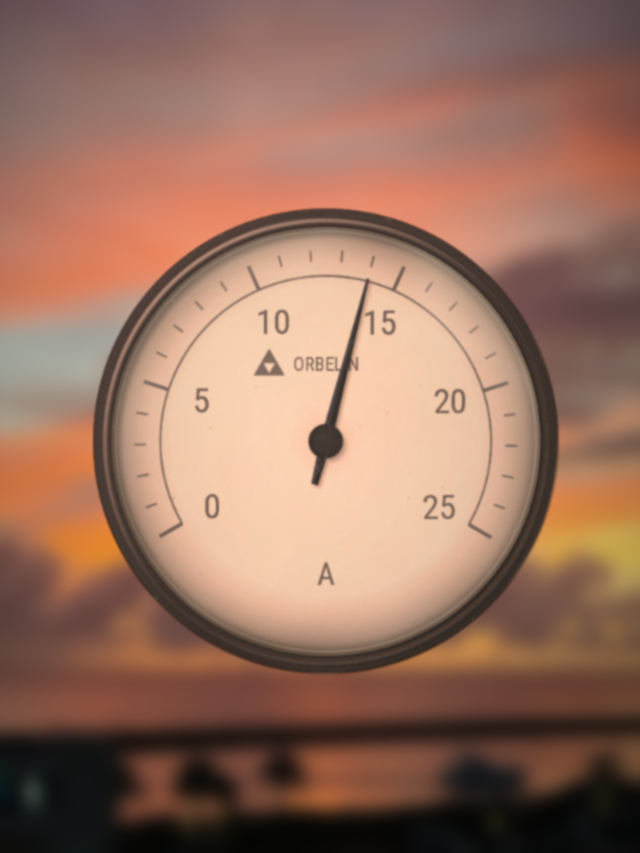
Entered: 14 A
